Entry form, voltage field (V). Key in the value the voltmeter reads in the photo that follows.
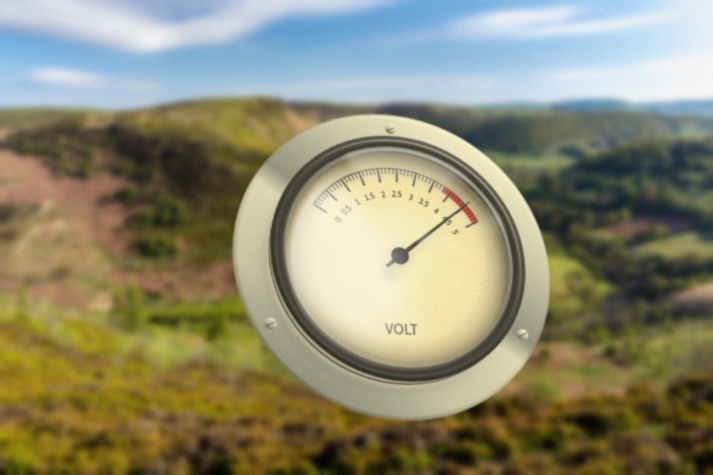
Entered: 4.5 V
